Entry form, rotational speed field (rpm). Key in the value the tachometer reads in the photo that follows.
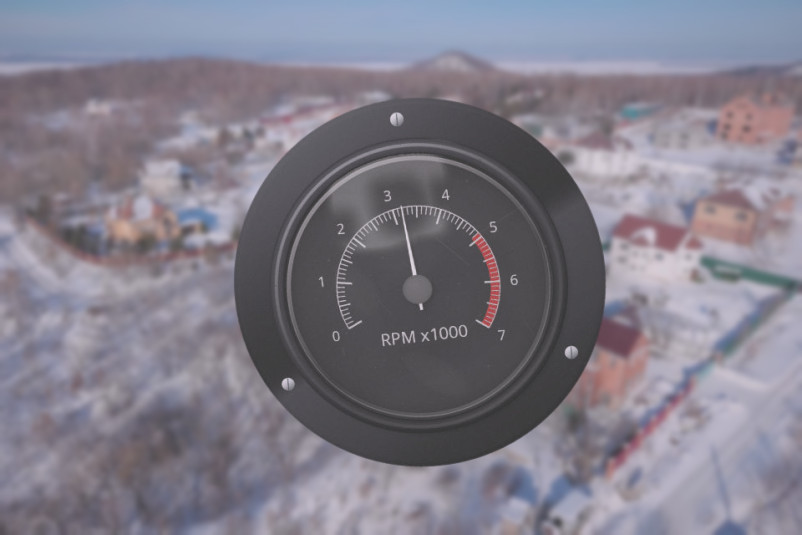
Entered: 3200 rpm
